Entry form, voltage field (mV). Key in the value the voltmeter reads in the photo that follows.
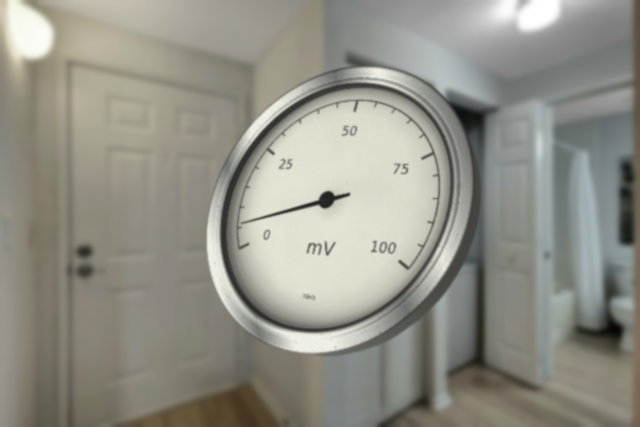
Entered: 5 mV
